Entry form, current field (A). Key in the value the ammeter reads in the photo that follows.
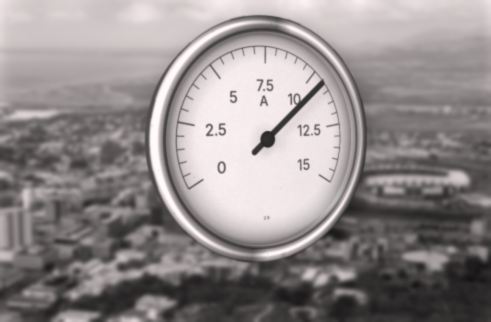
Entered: 10.5 A
